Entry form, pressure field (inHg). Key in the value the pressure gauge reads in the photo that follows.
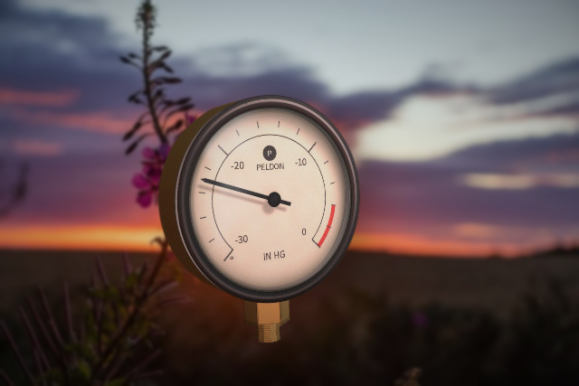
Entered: -23 inHg
